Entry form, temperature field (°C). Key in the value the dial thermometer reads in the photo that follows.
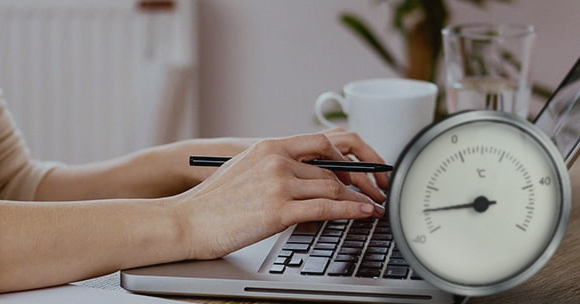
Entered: -30 °C
